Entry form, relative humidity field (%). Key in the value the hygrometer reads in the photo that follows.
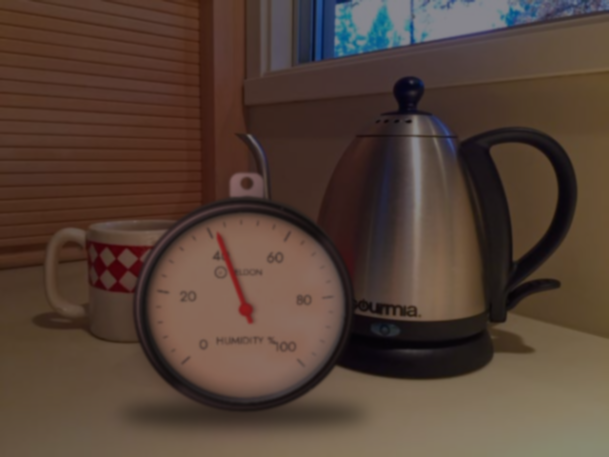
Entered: 42 %
